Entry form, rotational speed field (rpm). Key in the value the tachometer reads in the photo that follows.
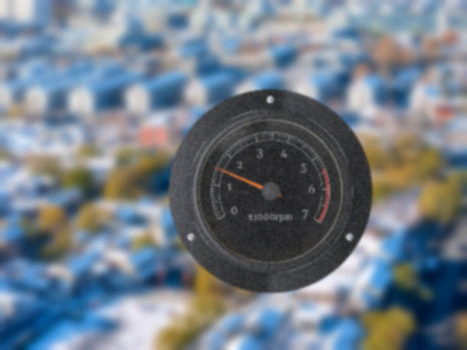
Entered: 1500 rpm
